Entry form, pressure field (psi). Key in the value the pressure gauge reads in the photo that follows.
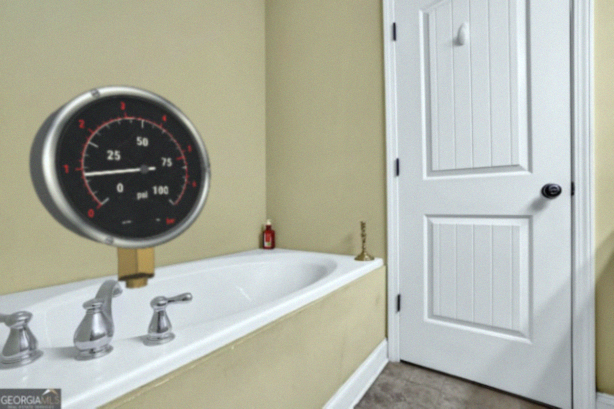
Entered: 12.5 psi
